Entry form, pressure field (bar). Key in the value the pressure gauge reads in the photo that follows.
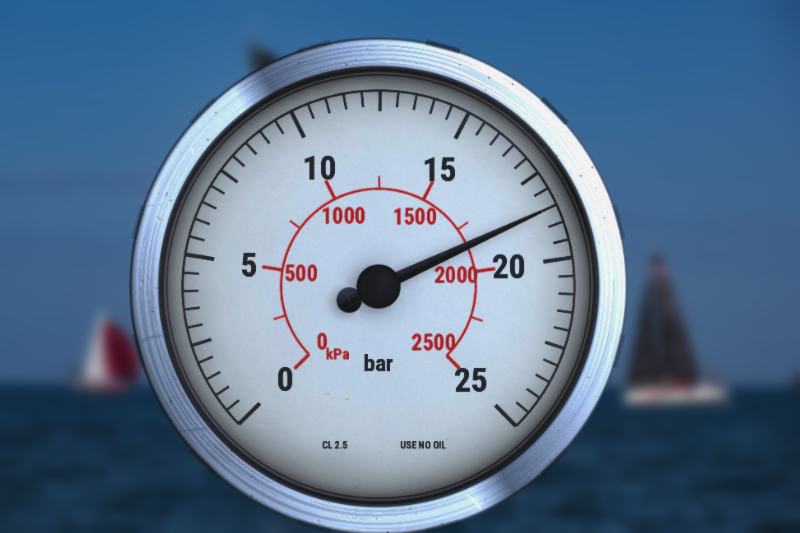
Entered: 18.5 bar
